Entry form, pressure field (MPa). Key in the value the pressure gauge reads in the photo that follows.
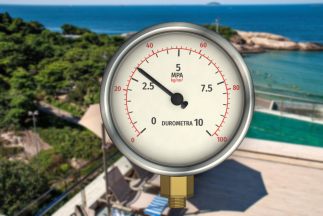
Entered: 3 MPa
